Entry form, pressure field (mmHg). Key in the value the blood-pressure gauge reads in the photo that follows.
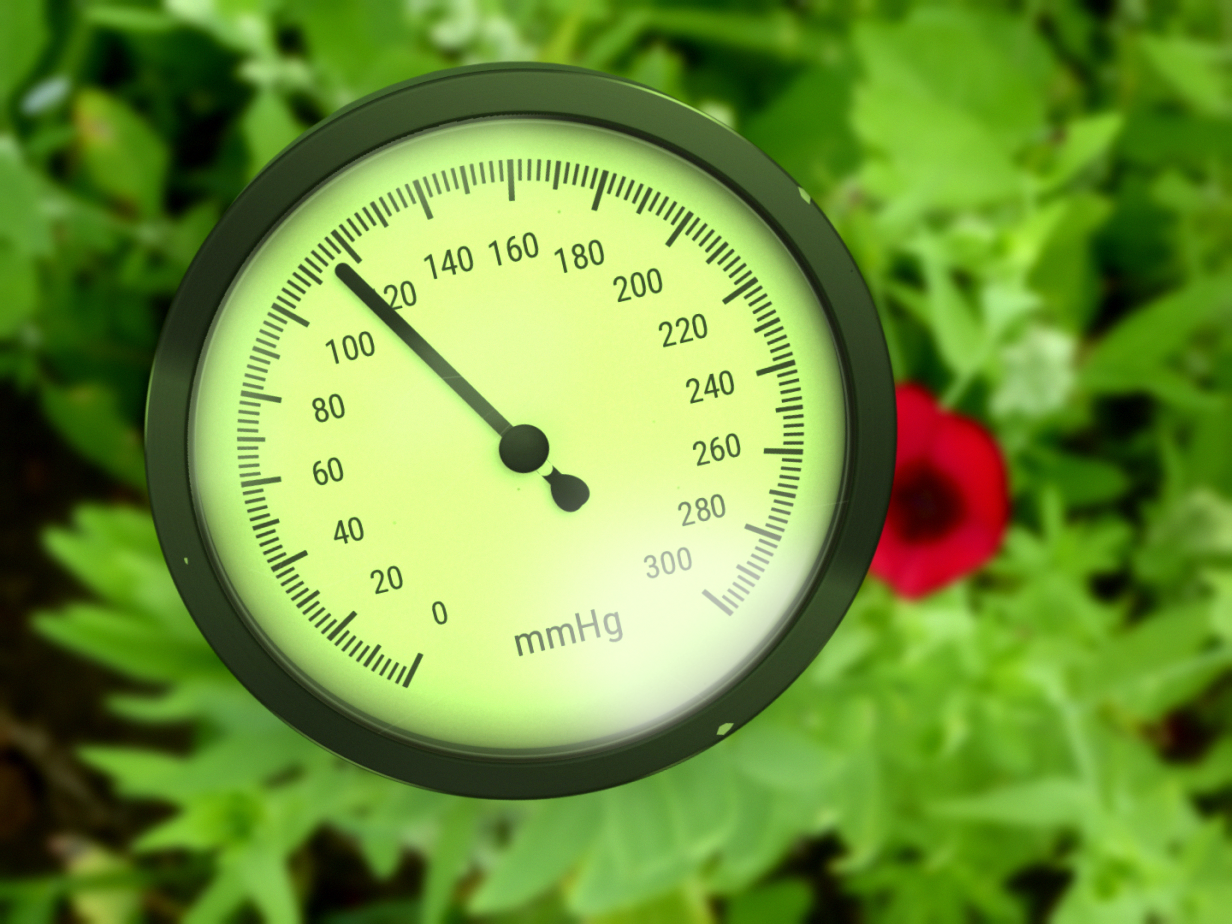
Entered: 116 mmHg
